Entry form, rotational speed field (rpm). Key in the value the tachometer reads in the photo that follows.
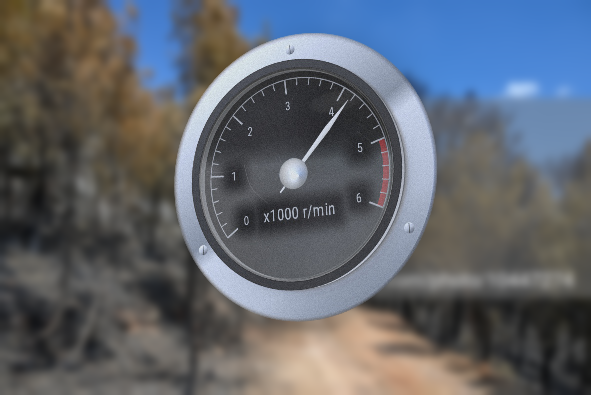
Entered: 4200 rpm
